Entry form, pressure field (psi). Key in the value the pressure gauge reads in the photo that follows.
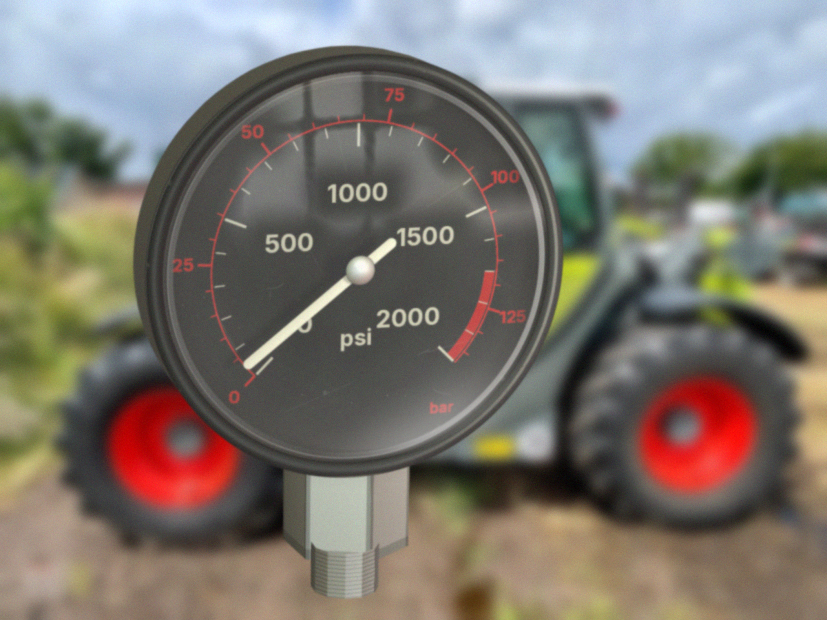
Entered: 50 psi
